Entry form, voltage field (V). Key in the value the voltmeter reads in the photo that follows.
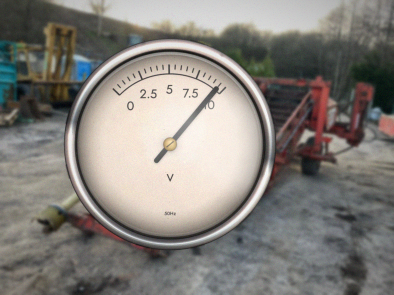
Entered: 9.5 V
